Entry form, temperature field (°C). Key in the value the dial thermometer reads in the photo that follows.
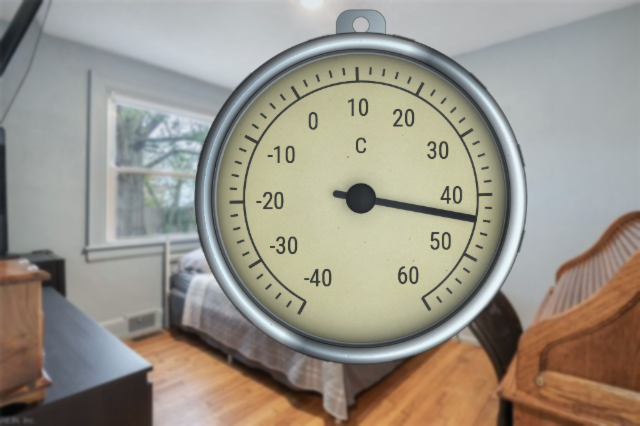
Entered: 44 °C
